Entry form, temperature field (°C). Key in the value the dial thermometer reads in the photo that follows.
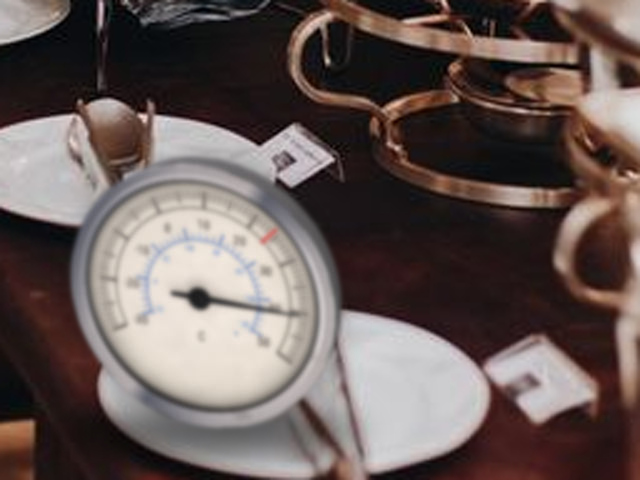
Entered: 40 °C
